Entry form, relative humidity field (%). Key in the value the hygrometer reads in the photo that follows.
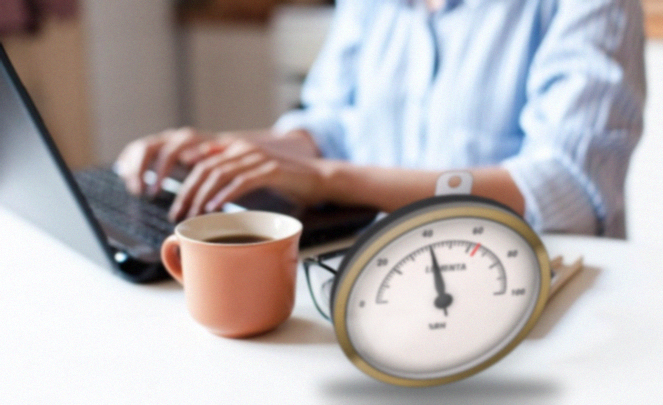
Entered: 40 %
